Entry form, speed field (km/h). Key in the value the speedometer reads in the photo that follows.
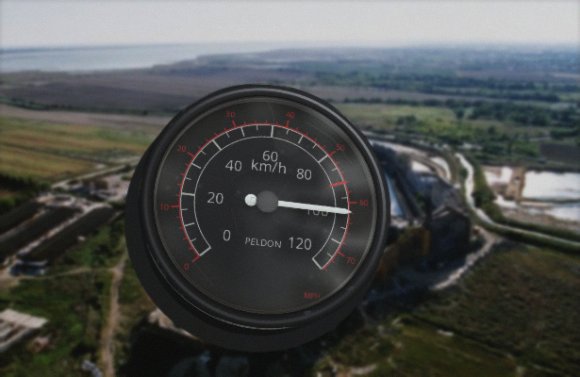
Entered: 100 km/h
